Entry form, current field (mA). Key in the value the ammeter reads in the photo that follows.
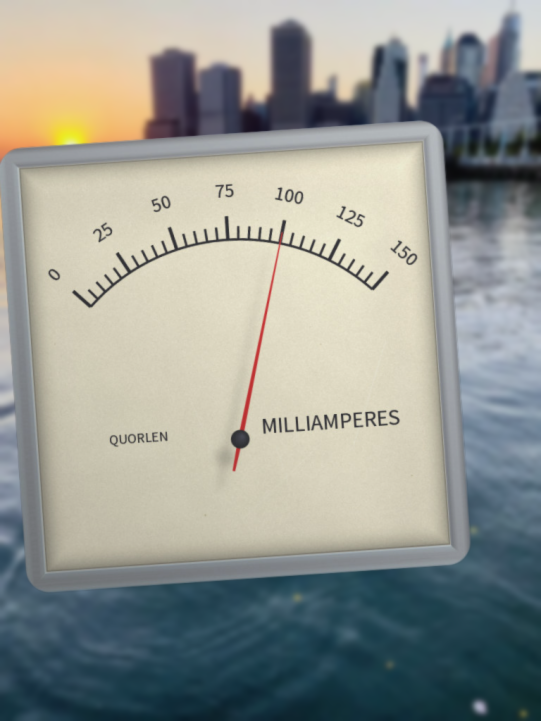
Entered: 100 mA
